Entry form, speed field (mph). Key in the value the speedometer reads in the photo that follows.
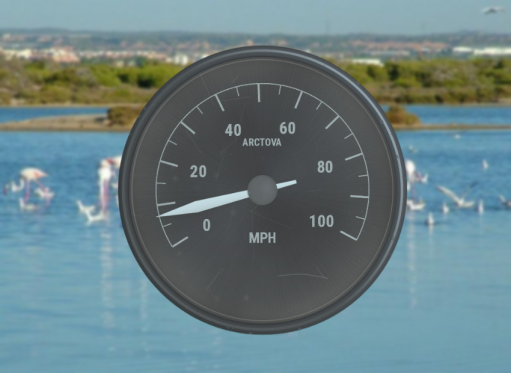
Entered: 7.5 mph
